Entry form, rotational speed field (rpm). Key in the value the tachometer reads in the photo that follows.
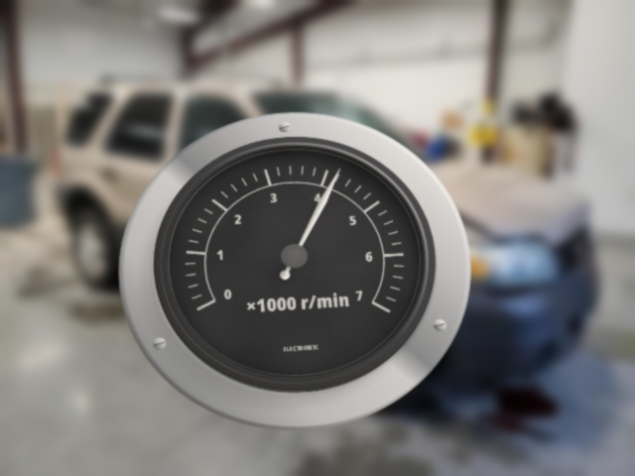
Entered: 4200 rpm
